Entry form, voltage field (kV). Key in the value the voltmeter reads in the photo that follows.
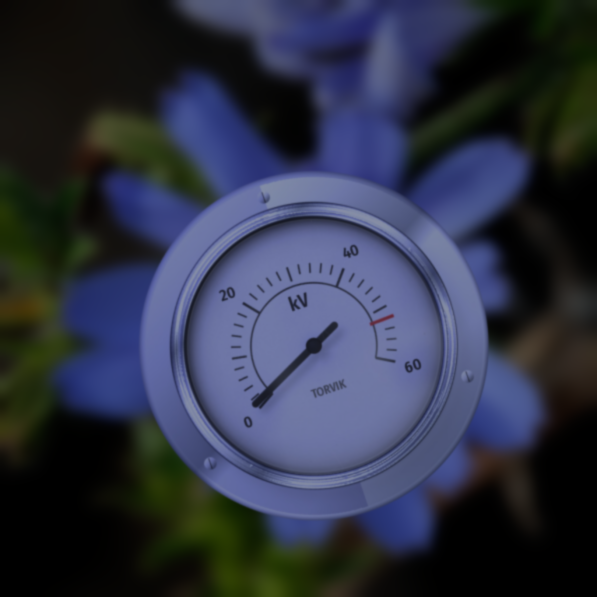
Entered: 1 kV
